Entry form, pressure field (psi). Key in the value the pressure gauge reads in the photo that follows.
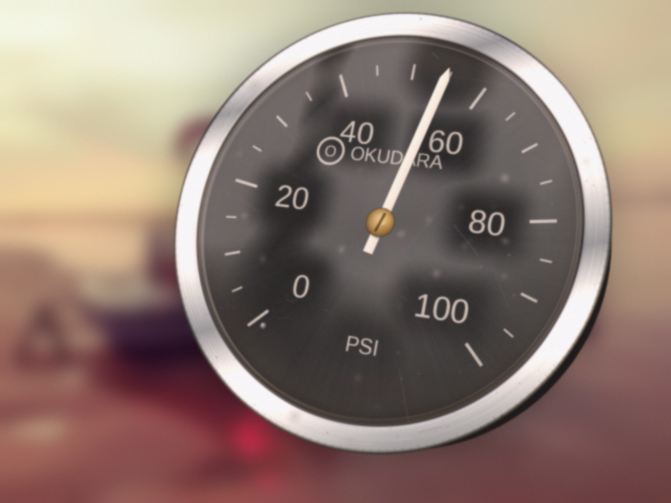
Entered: 55 psi
